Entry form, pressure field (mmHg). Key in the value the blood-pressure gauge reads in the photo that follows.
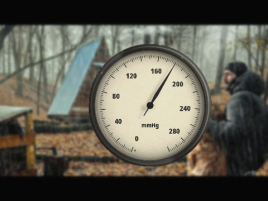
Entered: 180 mmHg
